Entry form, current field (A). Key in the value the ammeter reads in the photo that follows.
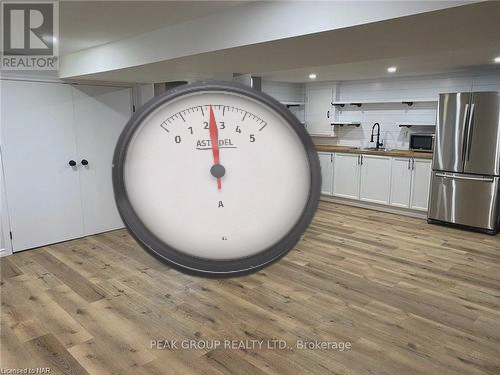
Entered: 2.4 A
